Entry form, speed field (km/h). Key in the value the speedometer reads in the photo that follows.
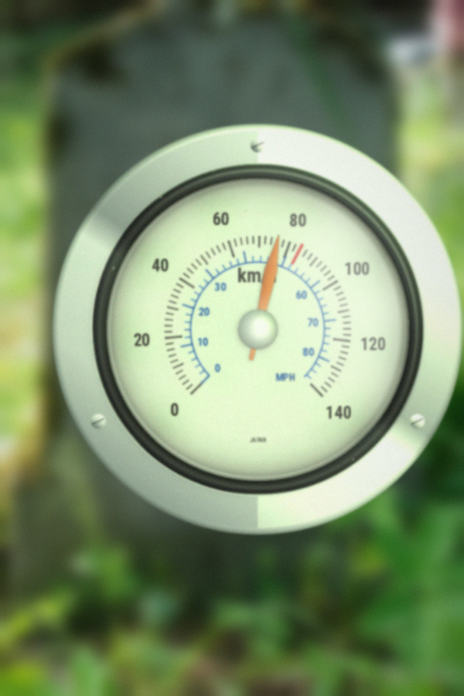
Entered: 76 km/h
